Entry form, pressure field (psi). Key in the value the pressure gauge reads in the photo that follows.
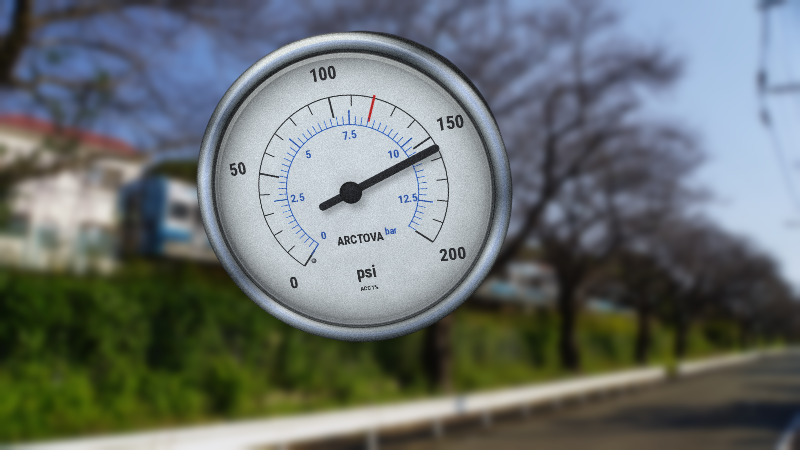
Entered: 155 psi
